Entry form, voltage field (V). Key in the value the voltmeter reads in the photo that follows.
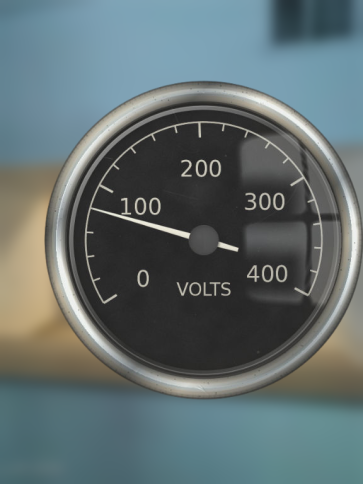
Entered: 80 V
